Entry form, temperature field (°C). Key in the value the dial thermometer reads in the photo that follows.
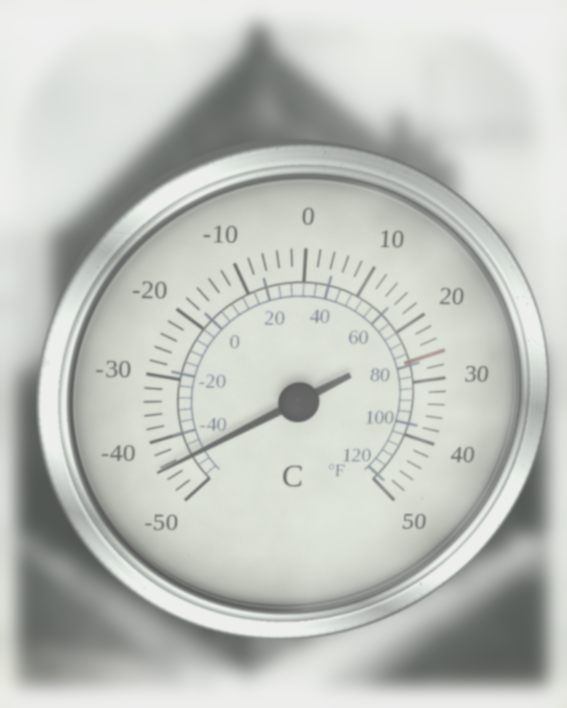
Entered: -44 °C
